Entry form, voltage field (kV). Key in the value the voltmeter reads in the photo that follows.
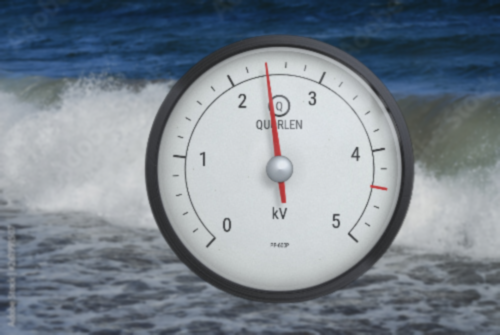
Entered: 2.4 kV
